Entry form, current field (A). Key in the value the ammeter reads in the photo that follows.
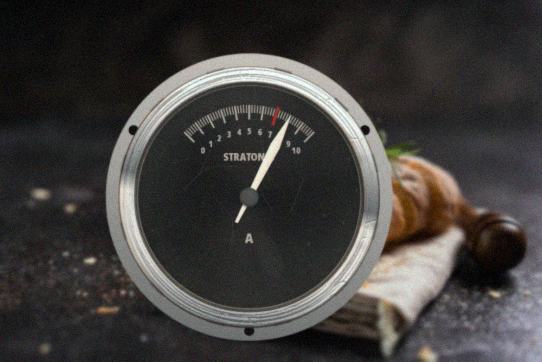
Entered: 8 A
